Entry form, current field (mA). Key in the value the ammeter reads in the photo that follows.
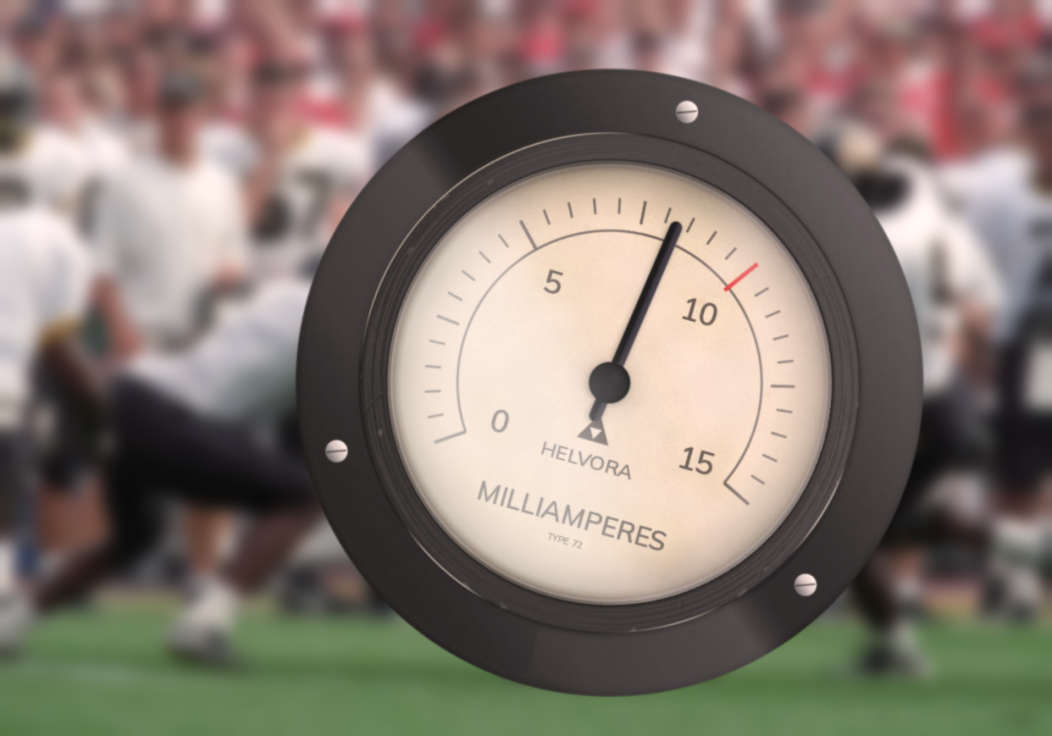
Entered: 8.25 mA
